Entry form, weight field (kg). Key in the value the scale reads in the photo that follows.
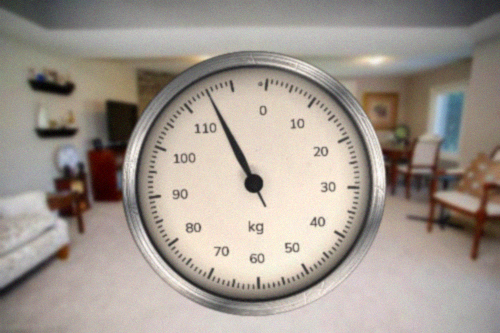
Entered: 115 kg
